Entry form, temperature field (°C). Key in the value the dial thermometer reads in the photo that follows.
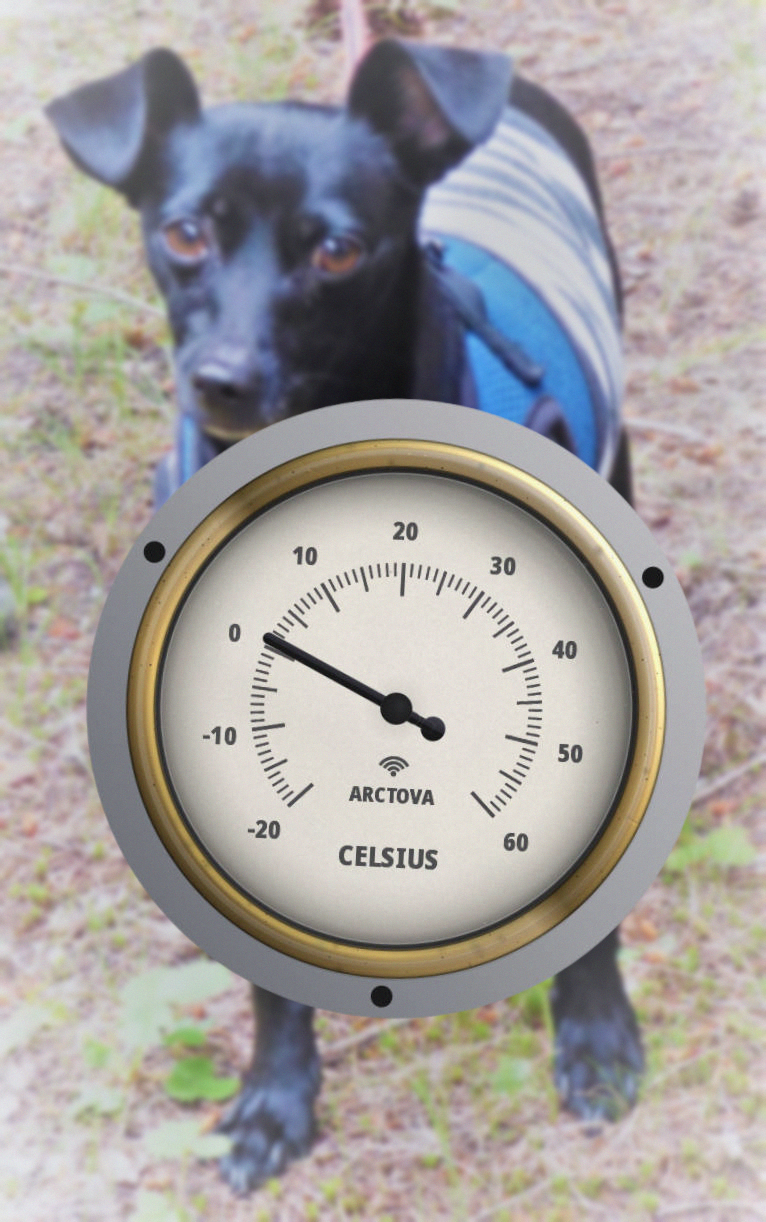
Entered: 1 °C
